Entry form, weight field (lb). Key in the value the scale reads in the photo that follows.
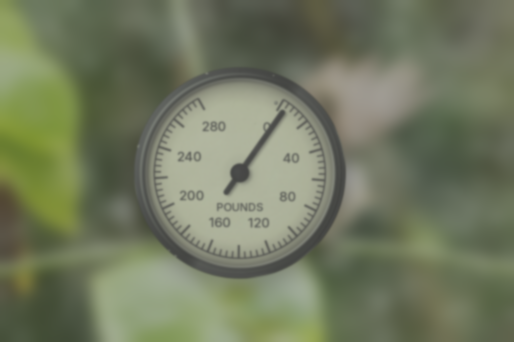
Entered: 4 lb
